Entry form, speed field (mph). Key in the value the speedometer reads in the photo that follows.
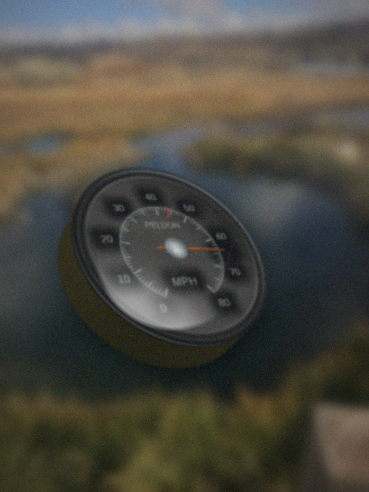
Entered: 65 mph
